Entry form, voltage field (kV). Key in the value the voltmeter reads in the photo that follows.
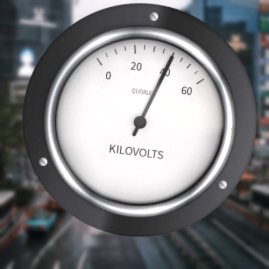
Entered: 40 kV
